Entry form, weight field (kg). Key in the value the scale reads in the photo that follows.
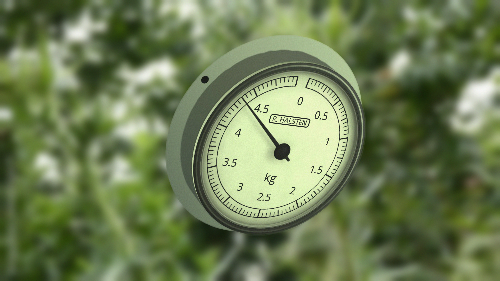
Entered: 4.35 kg
